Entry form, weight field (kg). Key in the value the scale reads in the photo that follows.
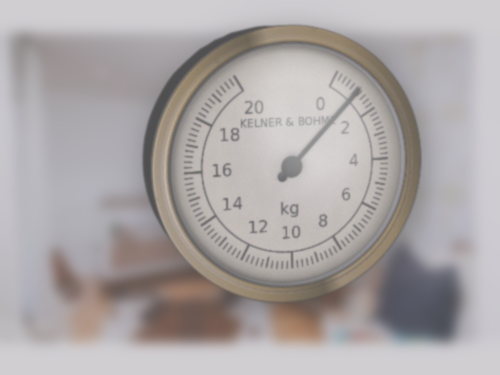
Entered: 1 kg
